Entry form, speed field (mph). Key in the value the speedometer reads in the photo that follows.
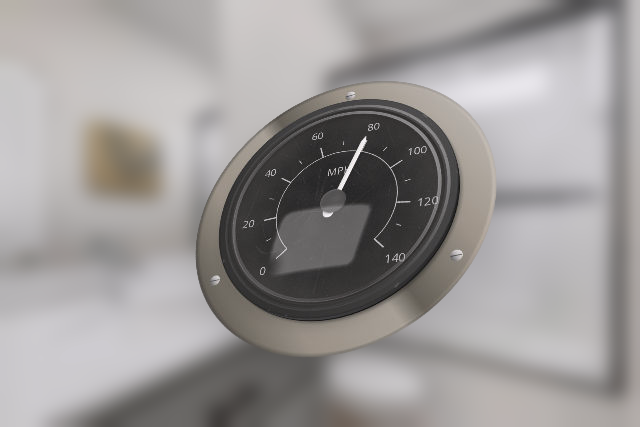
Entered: 80 mph
